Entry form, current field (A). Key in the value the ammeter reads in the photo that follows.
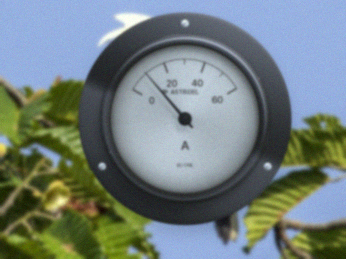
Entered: 10 A
